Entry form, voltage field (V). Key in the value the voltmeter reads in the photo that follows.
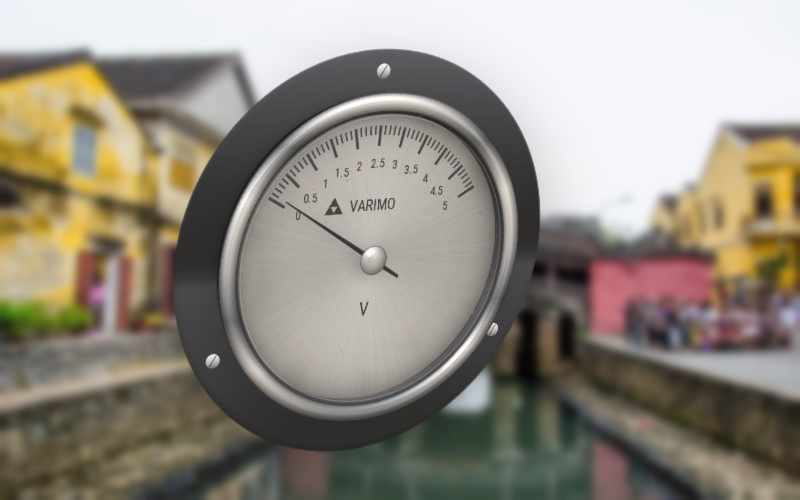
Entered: 0.1 V
